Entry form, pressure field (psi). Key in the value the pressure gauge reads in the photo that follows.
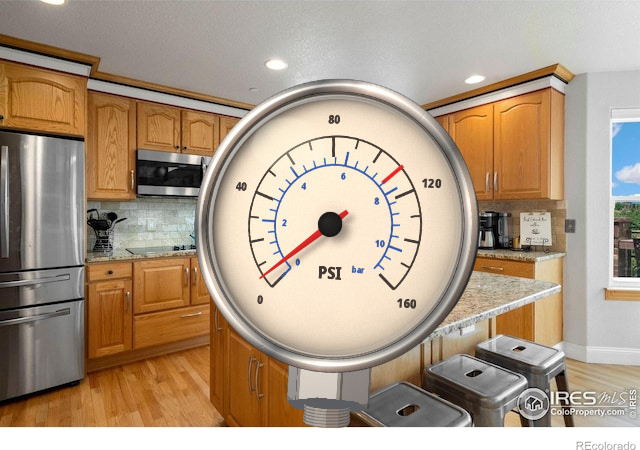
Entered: 5 psi
